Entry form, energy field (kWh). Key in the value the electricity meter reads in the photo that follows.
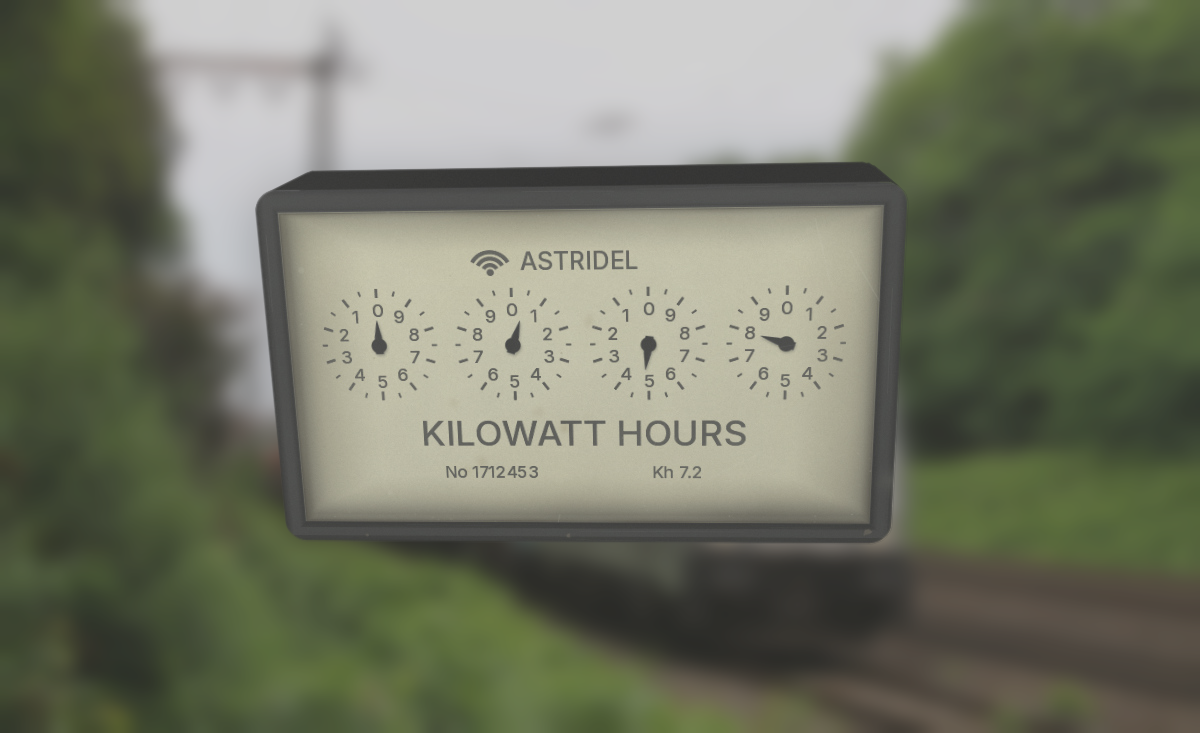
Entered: 48 kWh
